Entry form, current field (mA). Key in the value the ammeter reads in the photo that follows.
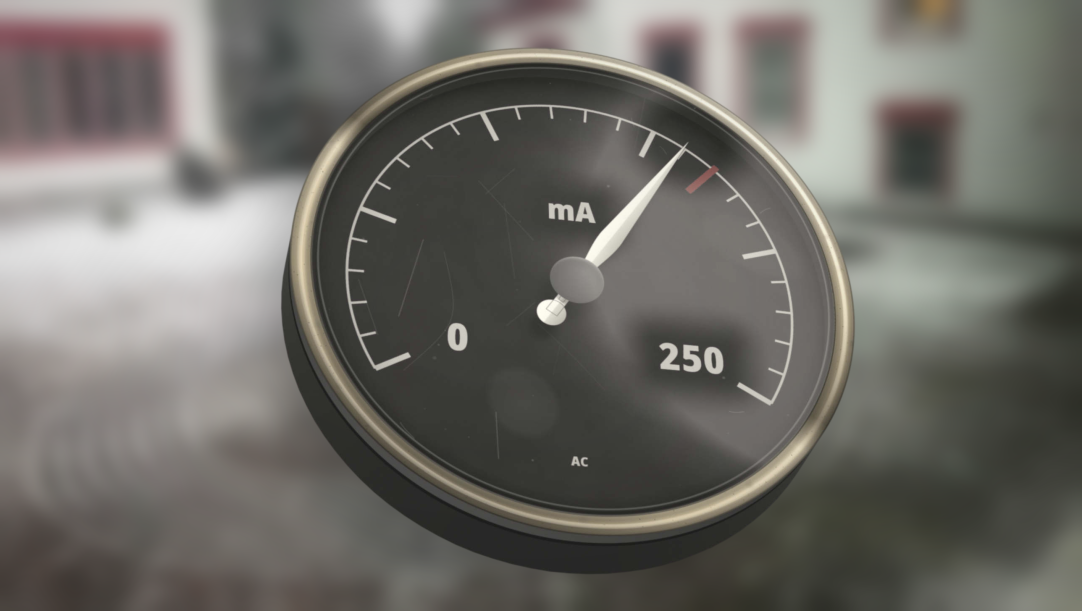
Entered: 160 mA
